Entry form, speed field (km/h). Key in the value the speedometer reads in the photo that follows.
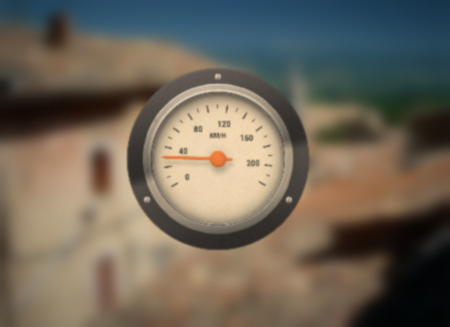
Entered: 30 km/h
